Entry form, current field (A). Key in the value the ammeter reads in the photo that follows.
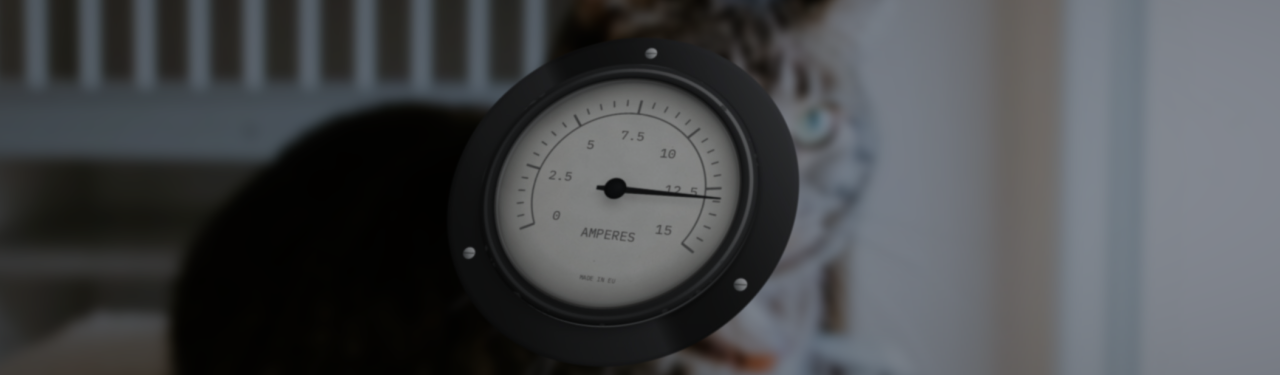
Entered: 13 A
